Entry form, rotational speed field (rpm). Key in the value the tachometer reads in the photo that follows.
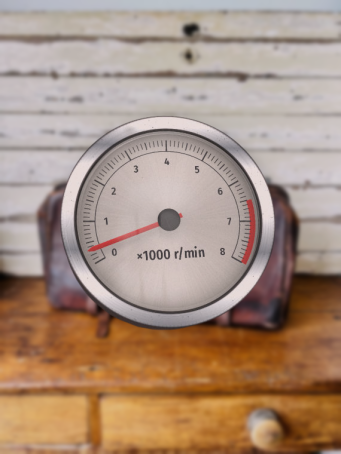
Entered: 300 rpm
